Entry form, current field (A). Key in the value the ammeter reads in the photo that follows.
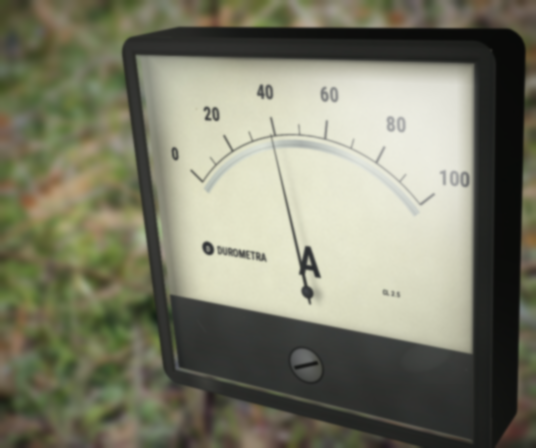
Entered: 40 A
